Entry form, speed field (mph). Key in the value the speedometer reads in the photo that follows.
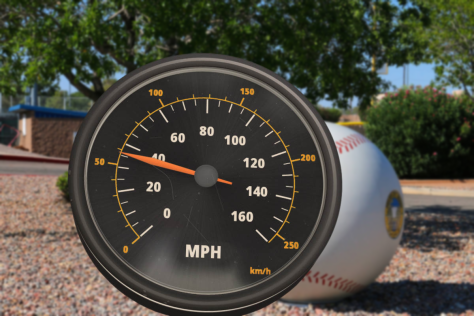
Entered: 35 mph
